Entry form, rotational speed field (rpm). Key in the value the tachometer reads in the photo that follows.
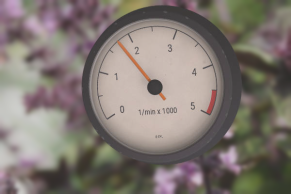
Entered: 1750 rpm
